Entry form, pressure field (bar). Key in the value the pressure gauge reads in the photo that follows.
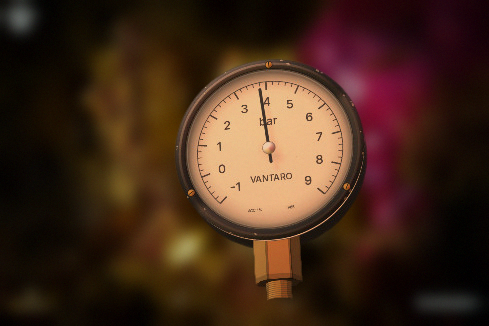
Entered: 3.8 bar
